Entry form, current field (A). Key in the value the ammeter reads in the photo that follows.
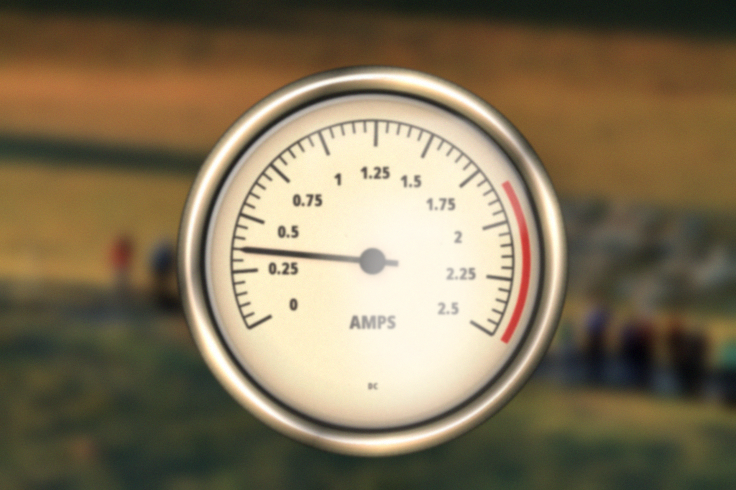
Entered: 0.35 A
